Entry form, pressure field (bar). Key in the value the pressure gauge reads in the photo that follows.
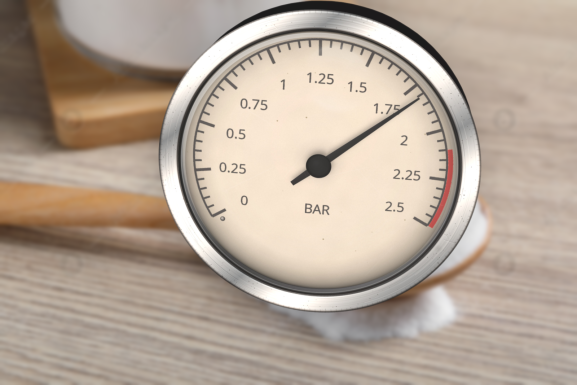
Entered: 1.8 bar
